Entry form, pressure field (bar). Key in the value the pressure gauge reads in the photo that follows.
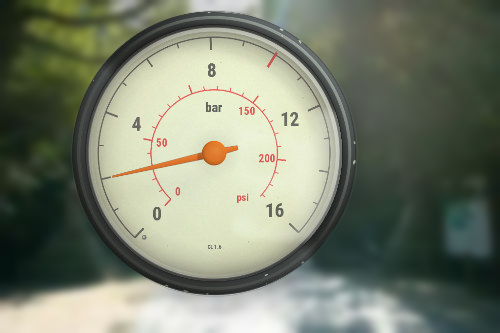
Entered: 2 bar
